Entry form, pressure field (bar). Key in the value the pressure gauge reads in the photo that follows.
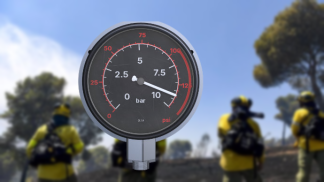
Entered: 9.25 bar
